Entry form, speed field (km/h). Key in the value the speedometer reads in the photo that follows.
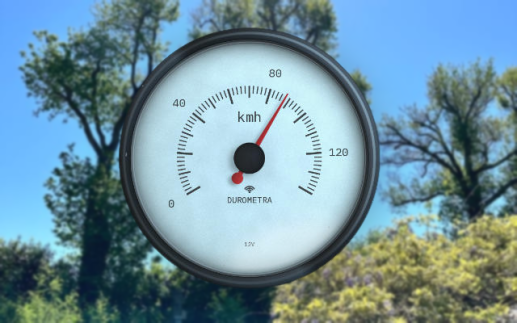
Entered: 88 km/h
